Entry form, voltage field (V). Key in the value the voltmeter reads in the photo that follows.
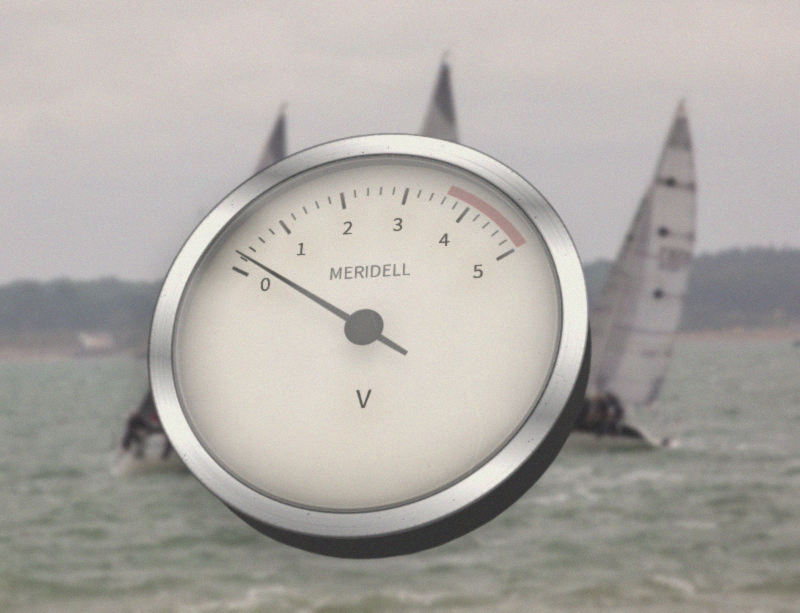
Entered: 0.2 V
